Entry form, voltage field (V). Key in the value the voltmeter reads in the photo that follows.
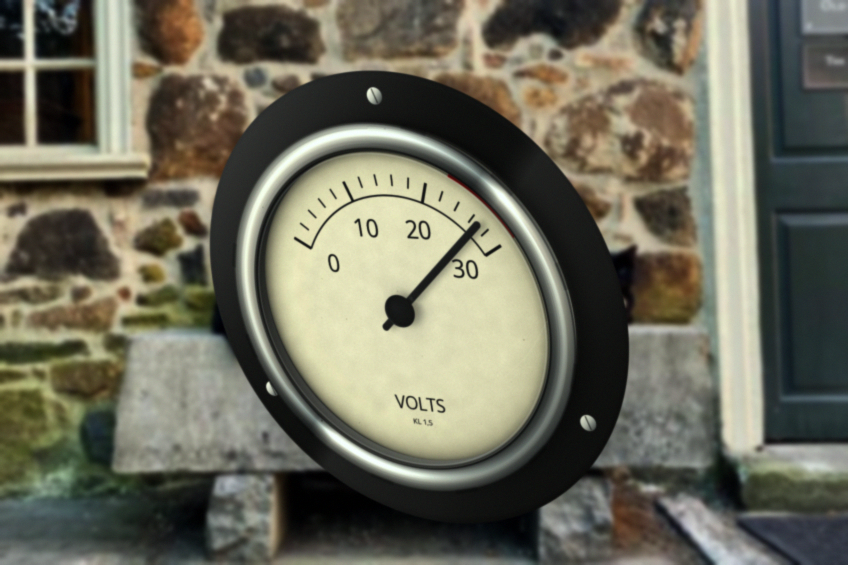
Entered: 27 V
